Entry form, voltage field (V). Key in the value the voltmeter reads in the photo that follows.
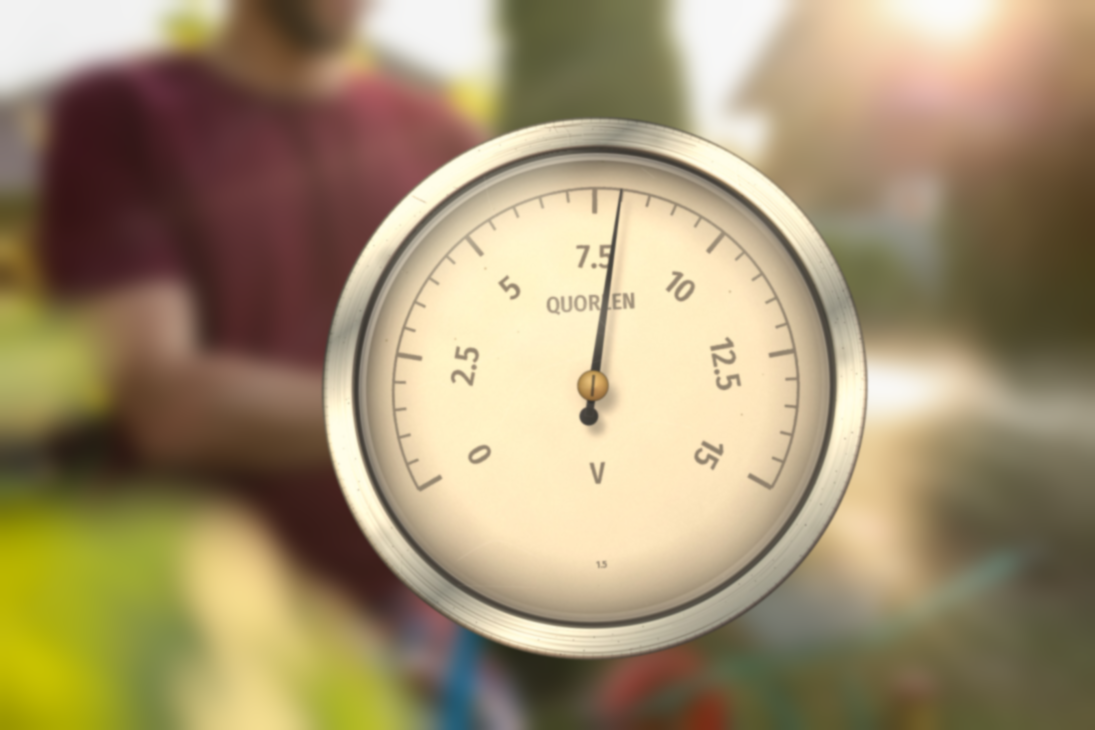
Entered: 8 V
